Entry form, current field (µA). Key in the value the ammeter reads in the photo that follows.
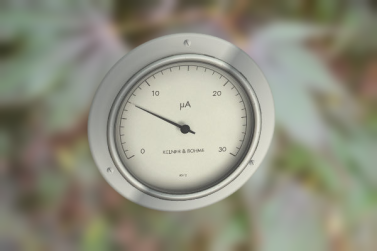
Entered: 7 µA
